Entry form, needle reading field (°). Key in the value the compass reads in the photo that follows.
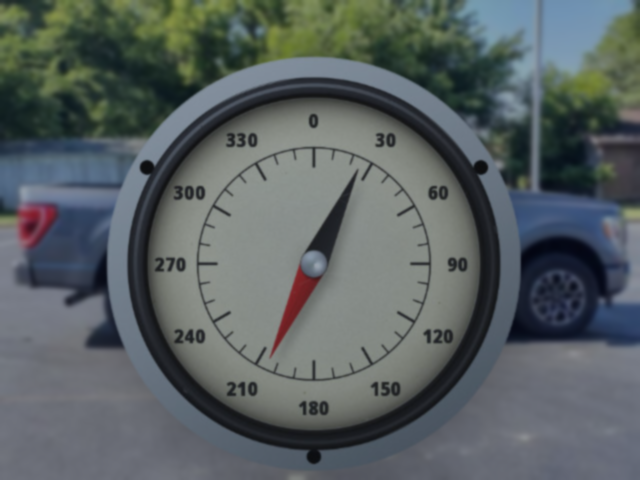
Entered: 205 °
